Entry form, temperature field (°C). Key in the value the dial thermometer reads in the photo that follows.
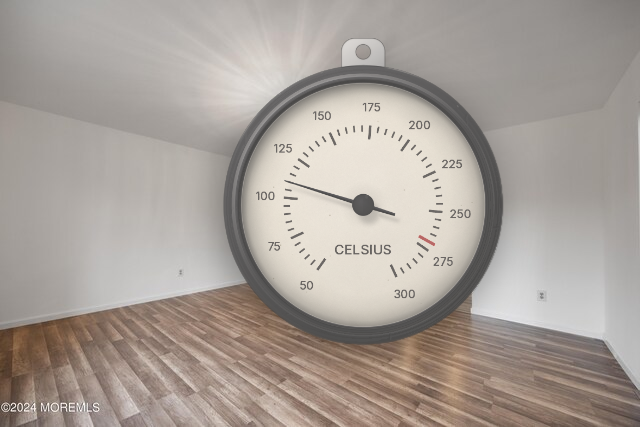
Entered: 110 °C
